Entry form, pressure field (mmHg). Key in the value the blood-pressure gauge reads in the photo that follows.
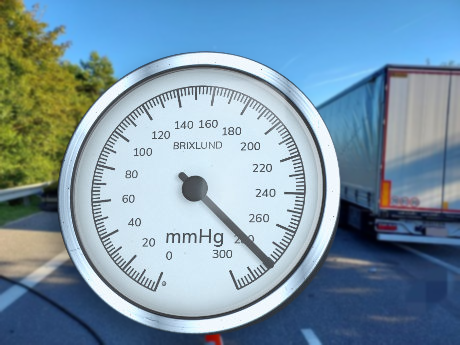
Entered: 280 mmHg
